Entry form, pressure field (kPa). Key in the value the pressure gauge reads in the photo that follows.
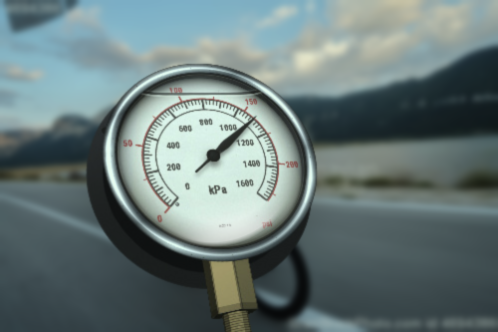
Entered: 1100 kPa
